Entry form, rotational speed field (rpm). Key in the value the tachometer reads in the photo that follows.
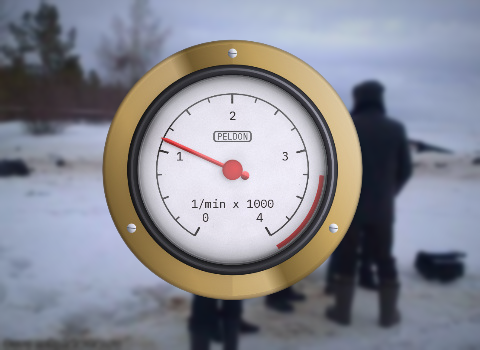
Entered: 1125 rpm
